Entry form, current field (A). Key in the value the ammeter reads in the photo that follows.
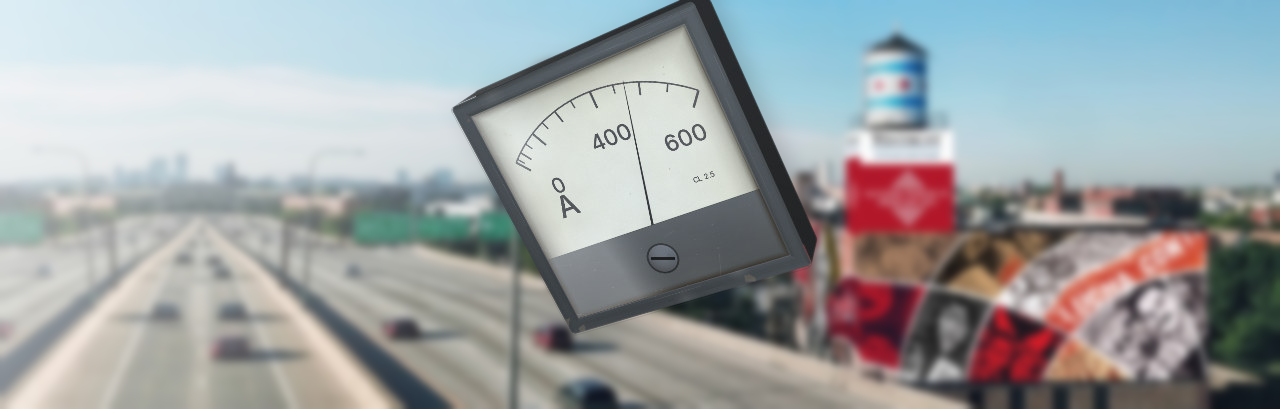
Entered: 475 A
